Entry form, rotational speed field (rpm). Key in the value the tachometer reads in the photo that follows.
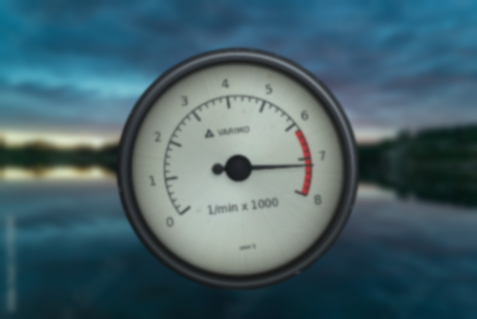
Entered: 7200 rpm
